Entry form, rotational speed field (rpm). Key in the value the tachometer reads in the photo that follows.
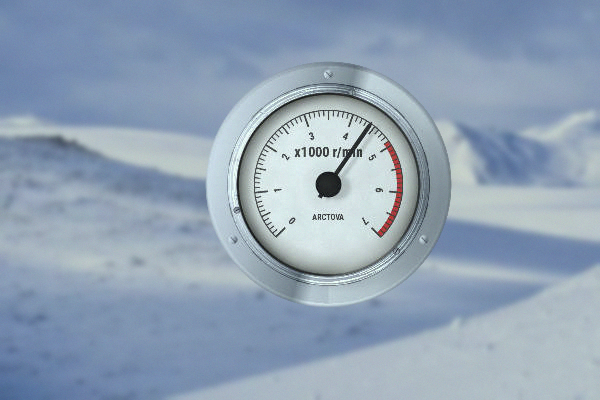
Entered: 4400 rpm
